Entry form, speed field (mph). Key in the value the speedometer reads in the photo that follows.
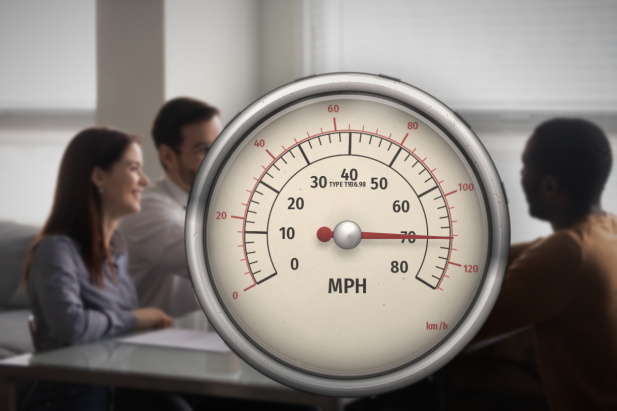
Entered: 70 mph
